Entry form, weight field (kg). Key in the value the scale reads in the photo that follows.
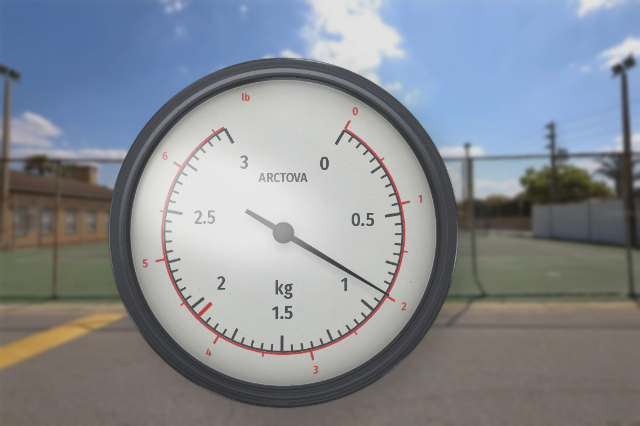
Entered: 0.9 kg
